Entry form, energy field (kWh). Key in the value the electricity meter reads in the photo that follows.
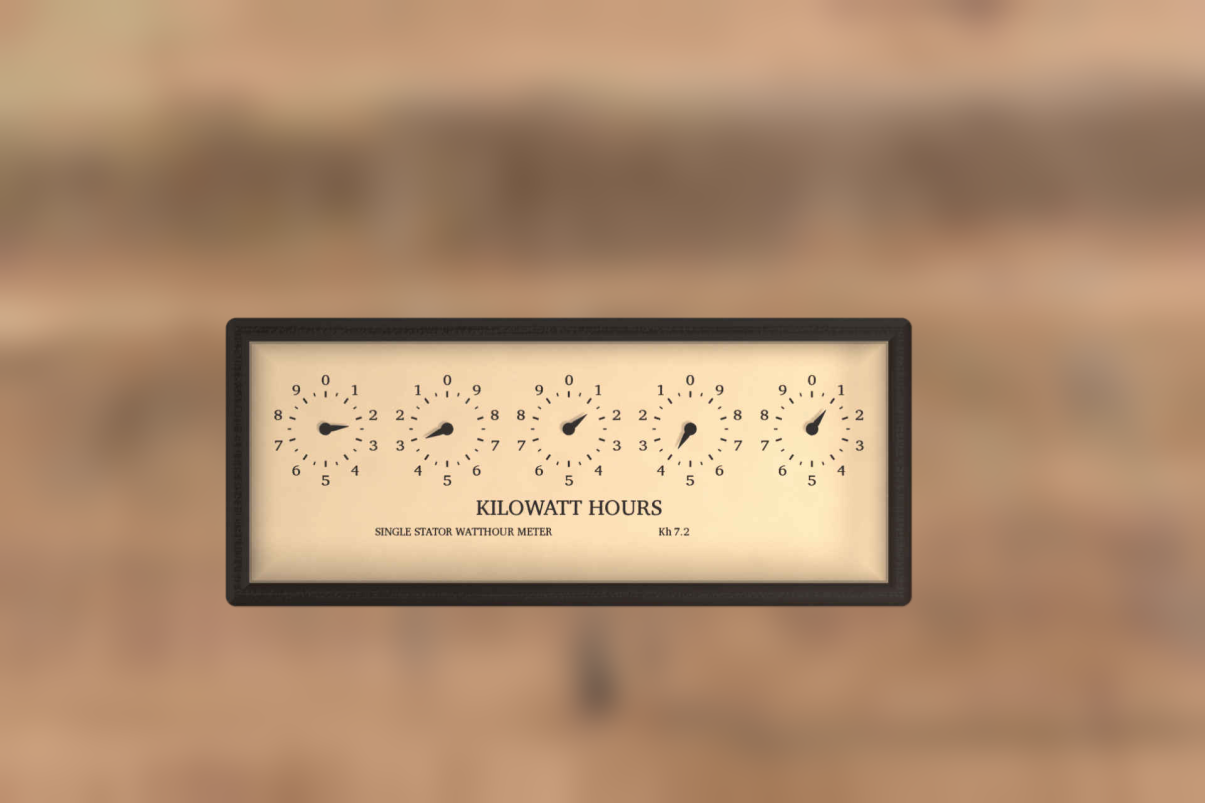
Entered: 23141 kWh
